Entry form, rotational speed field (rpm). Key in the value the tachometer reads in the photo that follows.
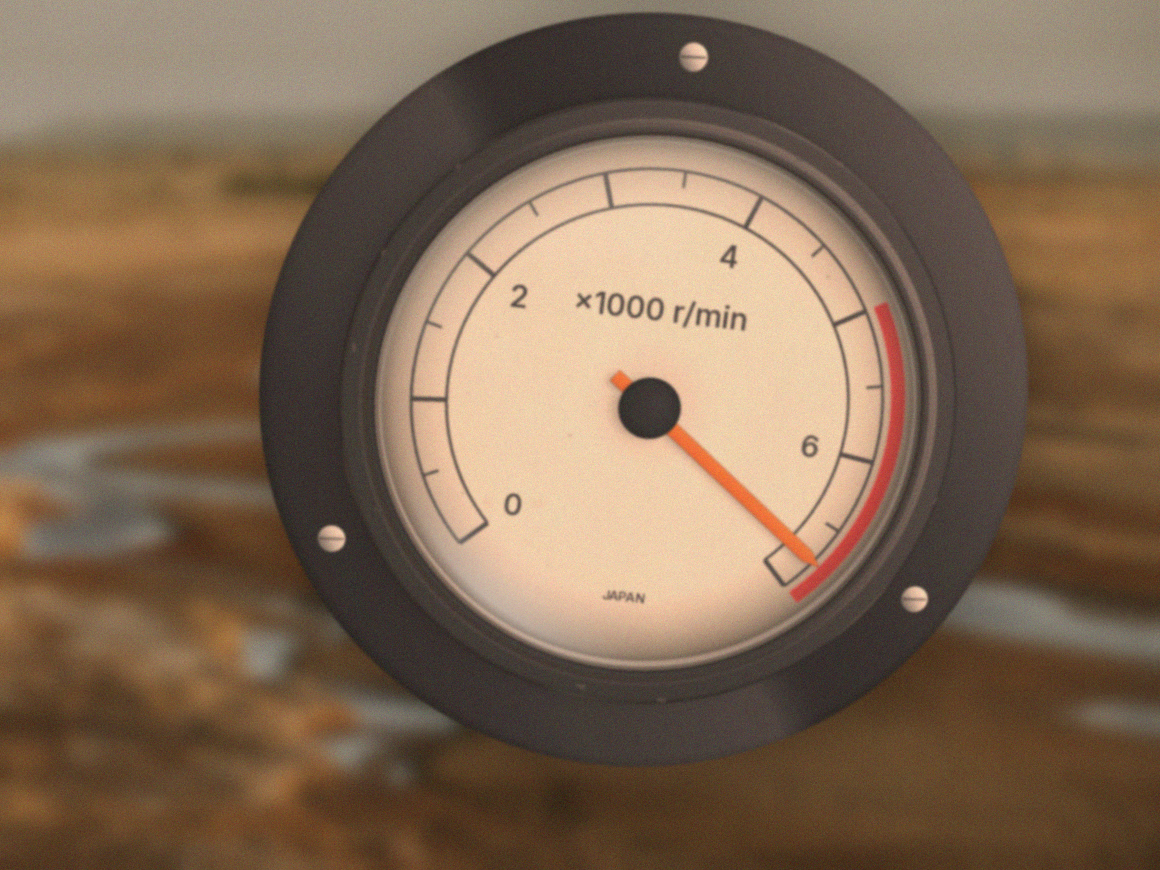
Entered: 6750 rpm
